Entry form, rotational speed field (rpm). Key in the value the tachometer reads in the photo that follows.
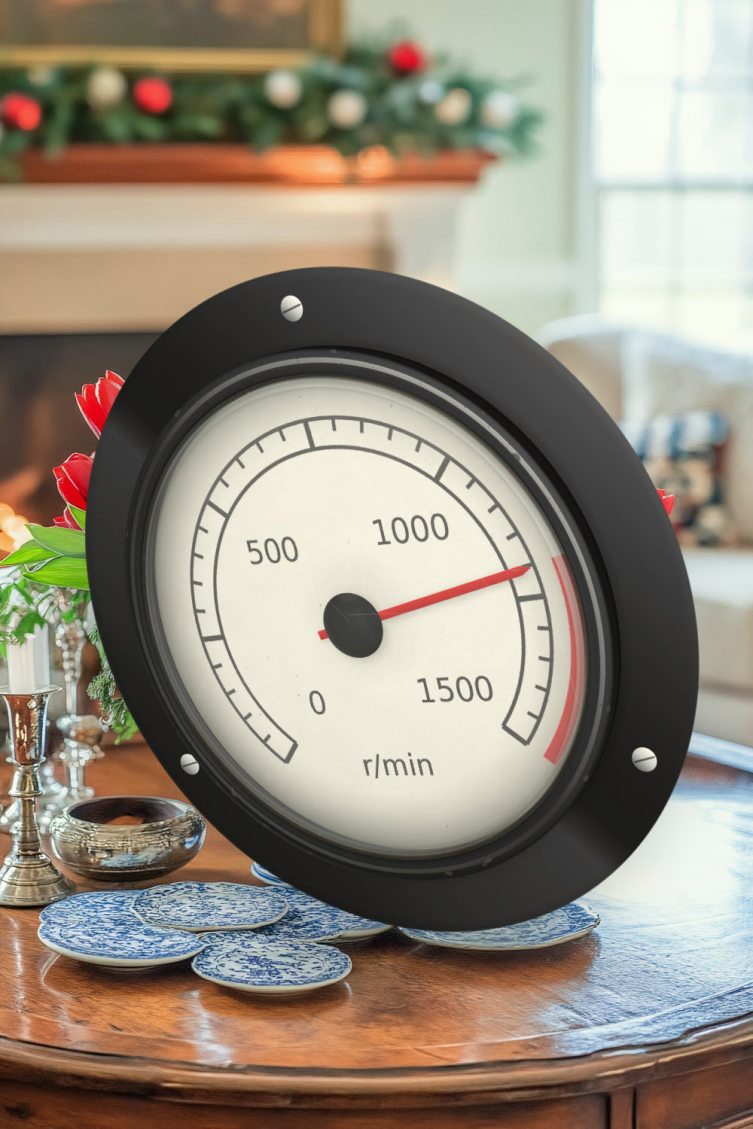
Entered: 1200 rpm
